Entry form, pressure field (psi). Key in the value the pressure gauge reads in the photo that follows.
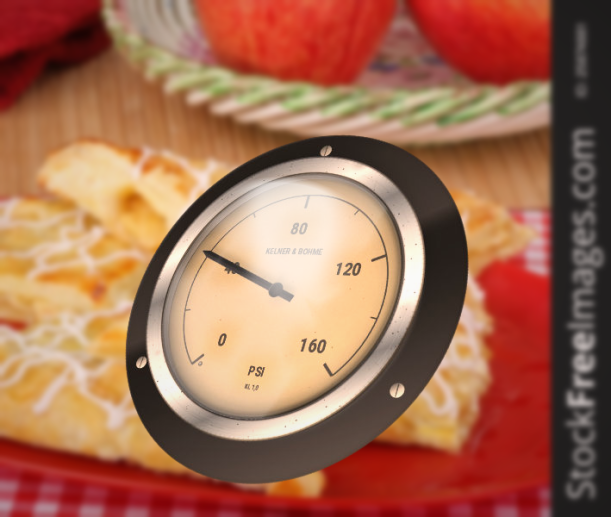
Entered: 40 psi
